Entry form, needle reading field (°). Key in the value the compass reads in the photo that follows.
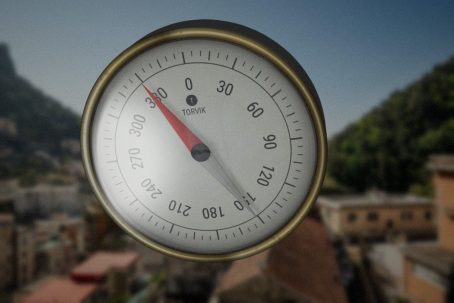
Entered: 330 °
